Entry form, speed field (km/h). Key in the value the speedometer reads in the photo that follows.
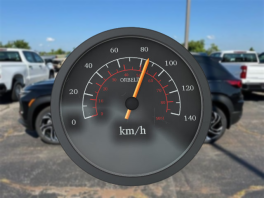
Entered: 85 km/h
